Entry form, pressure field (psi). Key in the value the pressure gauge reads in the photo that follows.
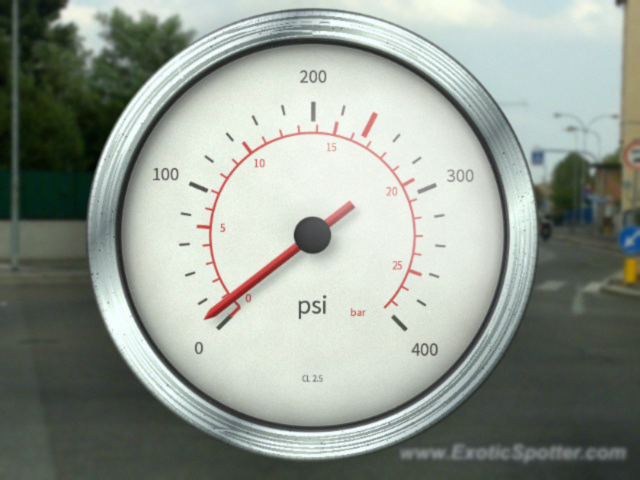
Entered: 10 psi
